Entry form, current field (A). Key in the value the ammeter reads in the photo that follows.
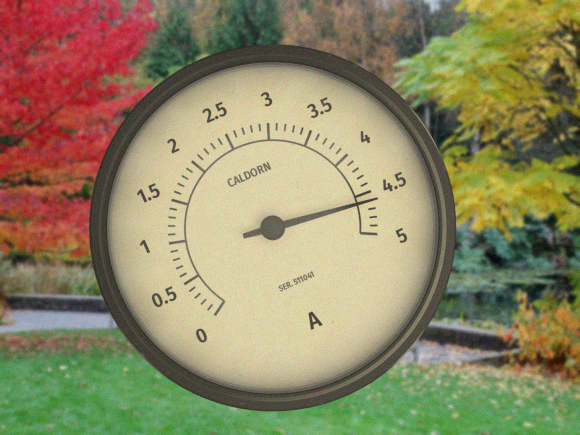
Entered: 4.6 A
